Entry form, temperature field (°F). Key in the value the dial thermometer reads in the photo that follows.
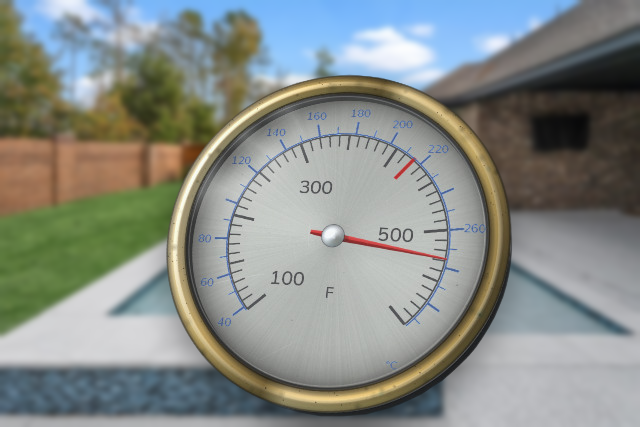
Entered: 530 °F
